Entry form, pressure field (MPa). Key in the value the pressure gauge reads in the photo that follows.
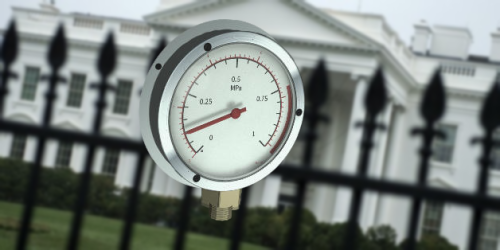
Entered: 0.1 MPa
